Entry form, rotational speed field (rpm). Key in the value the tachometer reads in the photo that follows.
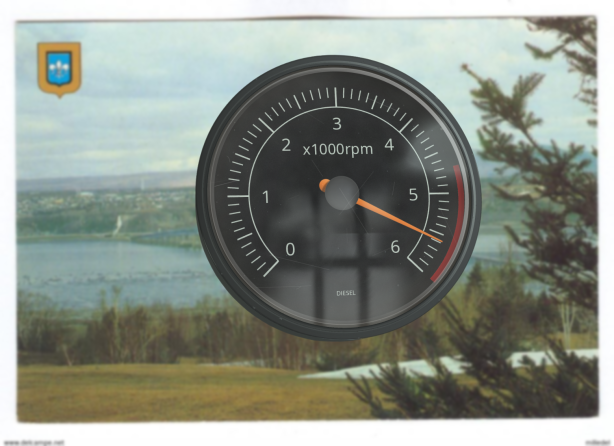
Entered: 5600 rpm
